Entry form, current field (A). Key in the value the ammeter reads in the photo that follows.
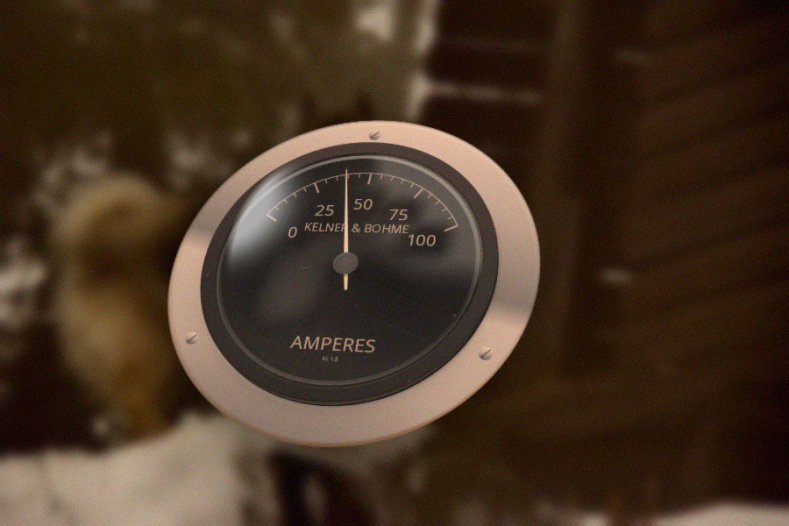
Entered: 40 A
